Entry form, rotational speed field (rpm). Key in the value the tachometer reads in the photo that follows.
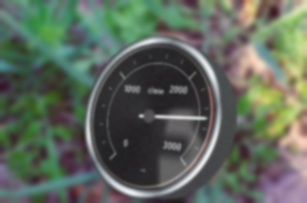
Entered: 2500 rpm
